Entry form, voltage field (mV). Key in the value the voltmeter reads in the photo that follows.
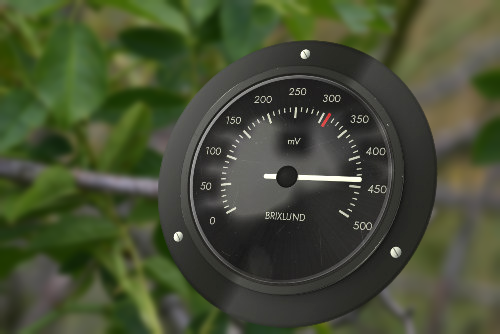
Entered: 440 mV
